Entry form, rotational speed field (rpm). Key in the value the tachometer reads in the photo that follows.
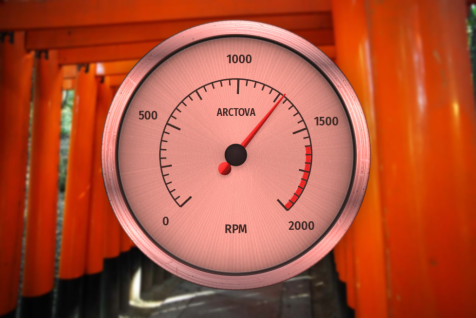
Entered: 1275 rpm
